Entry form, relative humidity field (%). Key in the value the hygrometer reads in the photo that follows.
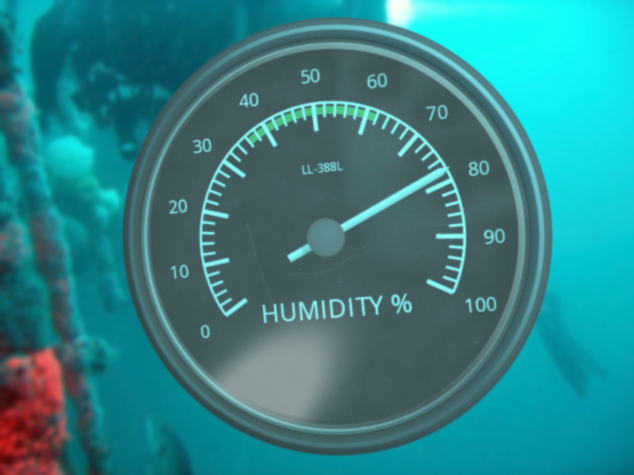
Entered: 78 %
